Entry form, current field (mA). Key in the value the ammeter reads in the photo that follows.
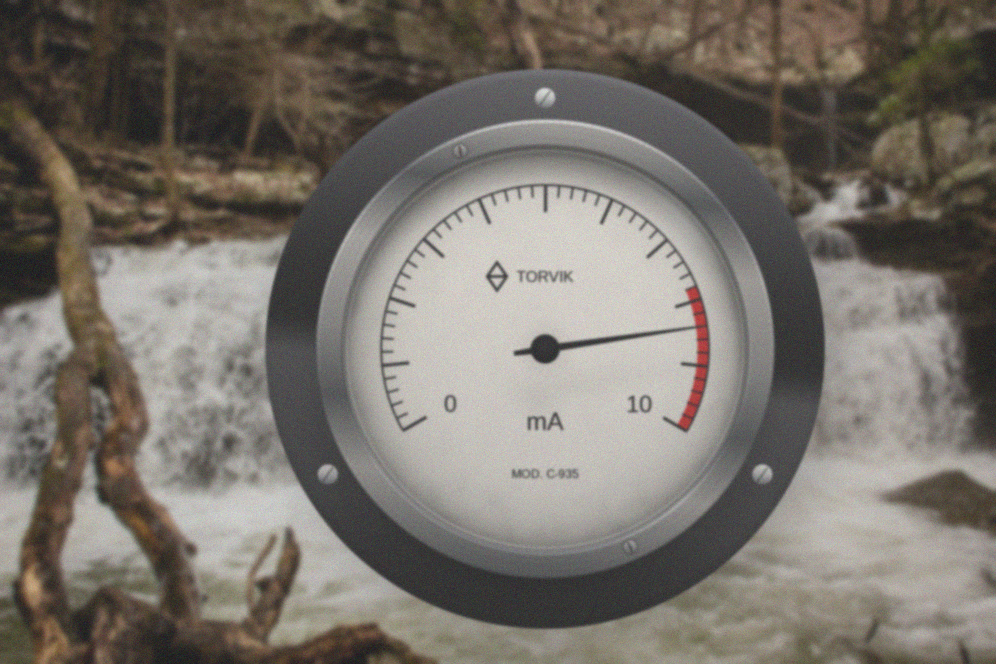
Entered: 8.4 mA
